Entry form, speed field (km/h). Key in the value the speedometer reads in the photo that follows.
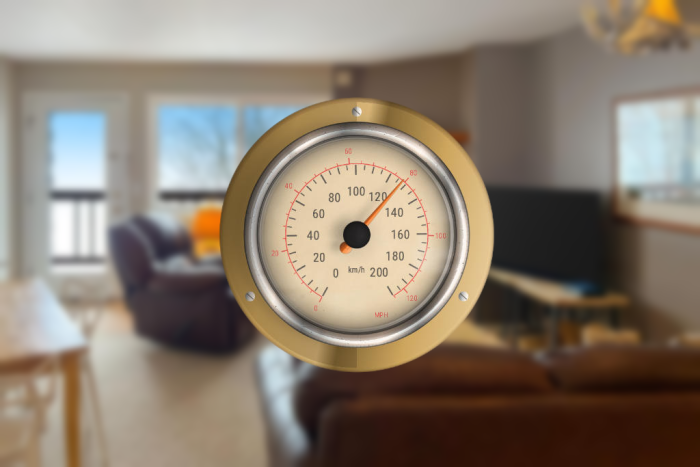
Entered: 127.5 km/h
